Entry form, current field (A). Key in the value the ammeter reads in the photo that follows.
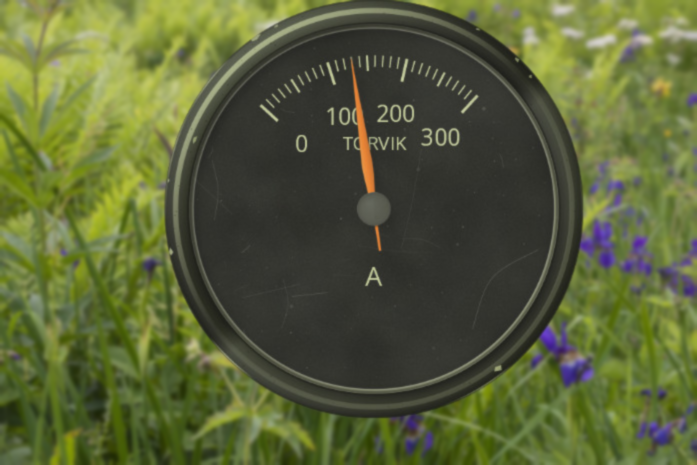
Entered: 130 A
